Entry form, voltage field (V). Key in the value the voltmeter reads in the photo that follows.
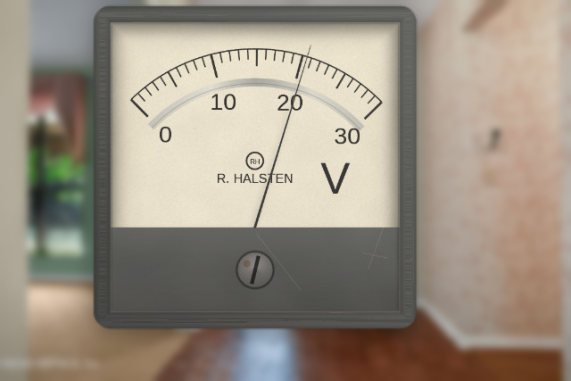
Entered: 20.5 V
